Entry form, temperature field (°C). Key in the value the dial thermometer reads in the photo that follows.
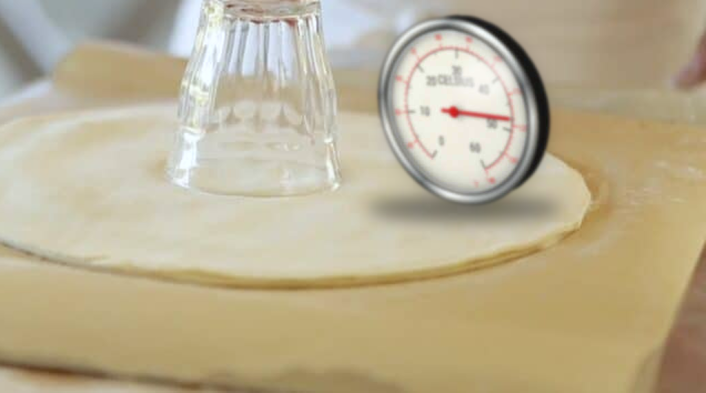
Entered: 47.5 °C
